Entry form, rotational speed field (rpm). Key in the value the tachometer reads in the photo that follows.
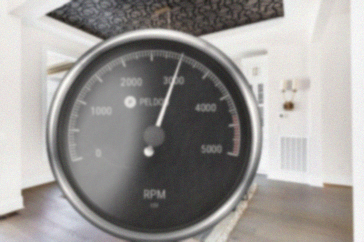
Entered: 3000 rpm
